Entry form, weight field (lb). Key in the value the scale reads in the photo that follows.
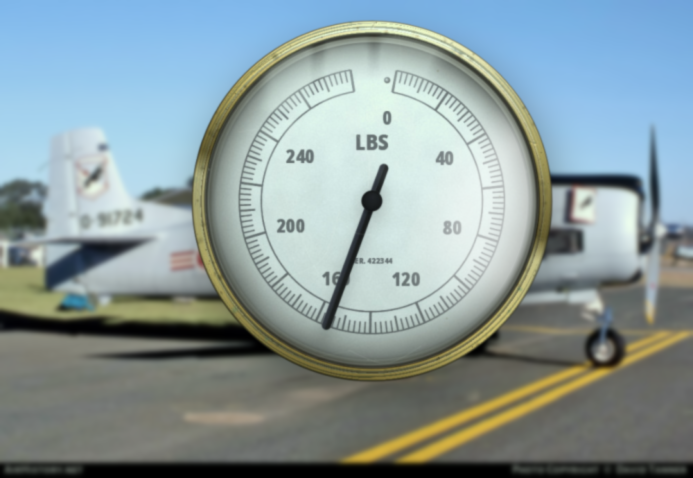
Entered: 156 lb
